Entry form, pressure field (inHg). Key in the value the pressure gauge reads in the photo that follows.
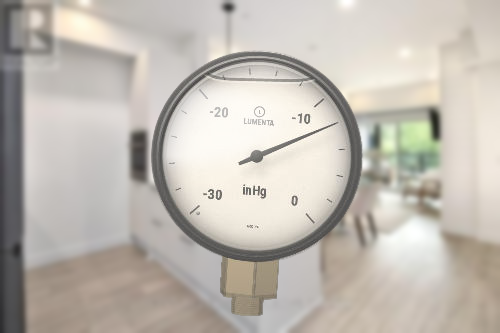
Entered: -8 inHg
